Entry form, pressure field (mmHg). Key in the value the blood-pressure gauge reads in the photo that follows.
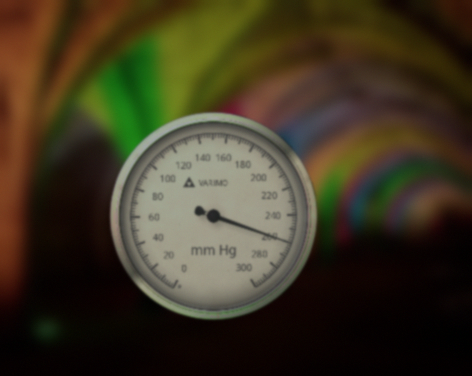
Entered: 260 mmHg
